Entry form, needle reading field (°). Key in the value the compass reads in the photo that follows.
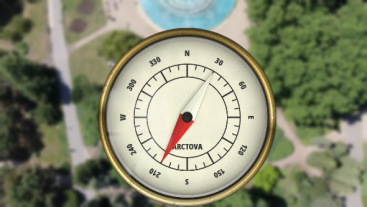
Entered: 210 °
